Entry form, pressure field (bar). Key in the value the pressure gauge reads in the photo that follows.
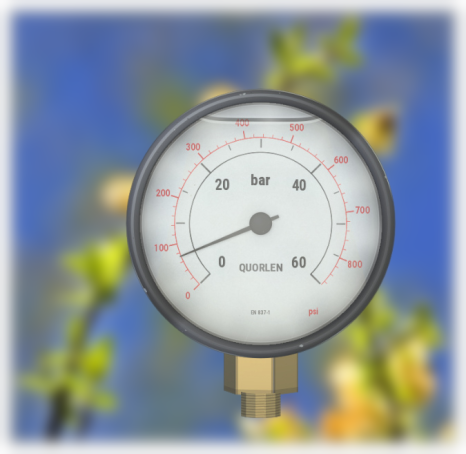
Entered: 5 bar
